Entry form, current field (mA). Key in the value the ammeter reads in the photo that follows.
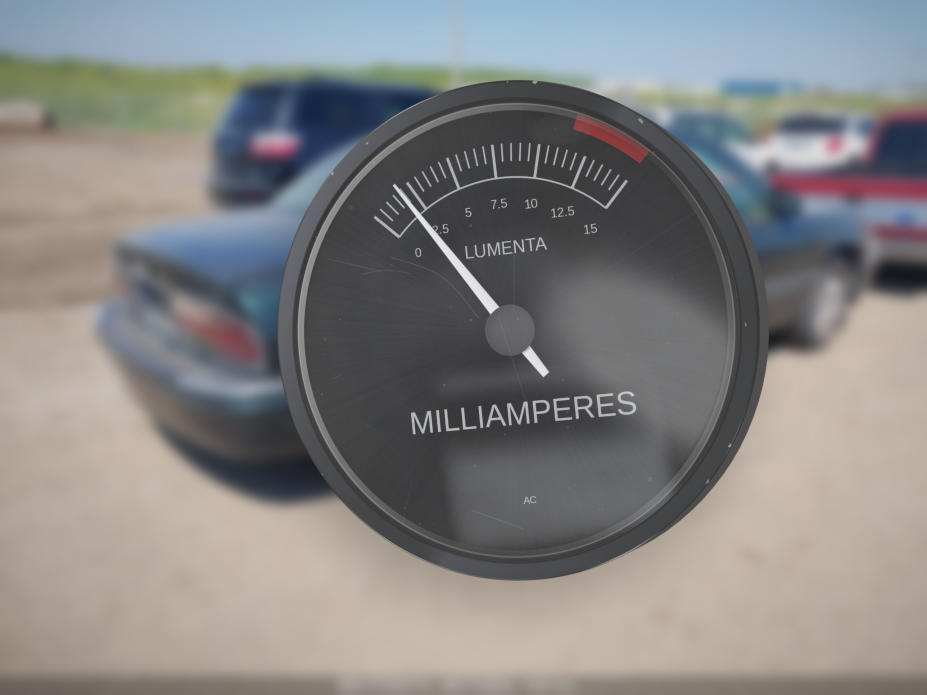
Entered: 2 mA
